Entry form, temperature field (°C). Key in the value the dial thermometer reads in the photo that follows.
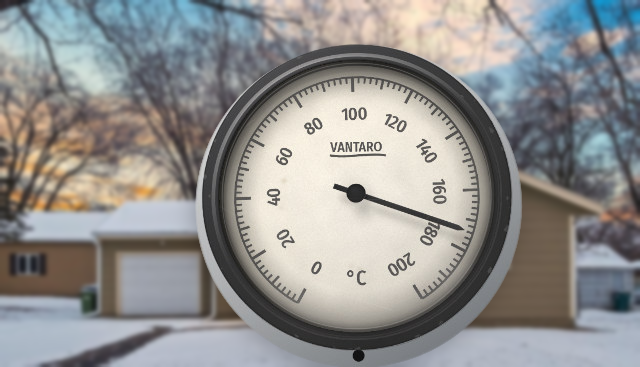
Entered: 174 °C
